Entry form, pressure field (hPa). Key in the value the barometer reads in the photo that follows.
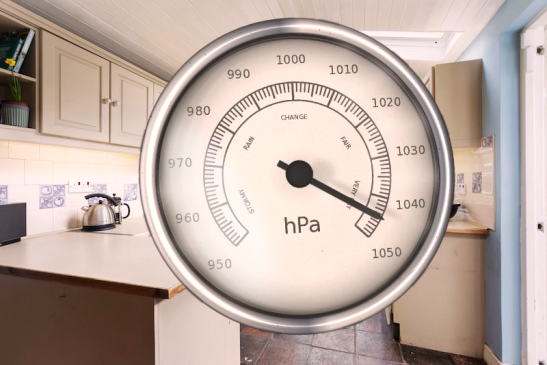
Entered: 1045 hPa
